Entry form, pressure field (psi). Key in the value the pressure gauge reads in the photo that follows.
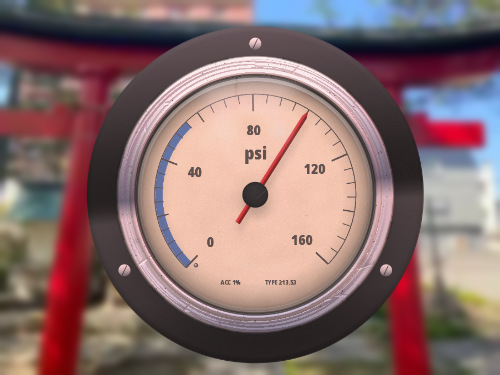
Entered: 100 psi
